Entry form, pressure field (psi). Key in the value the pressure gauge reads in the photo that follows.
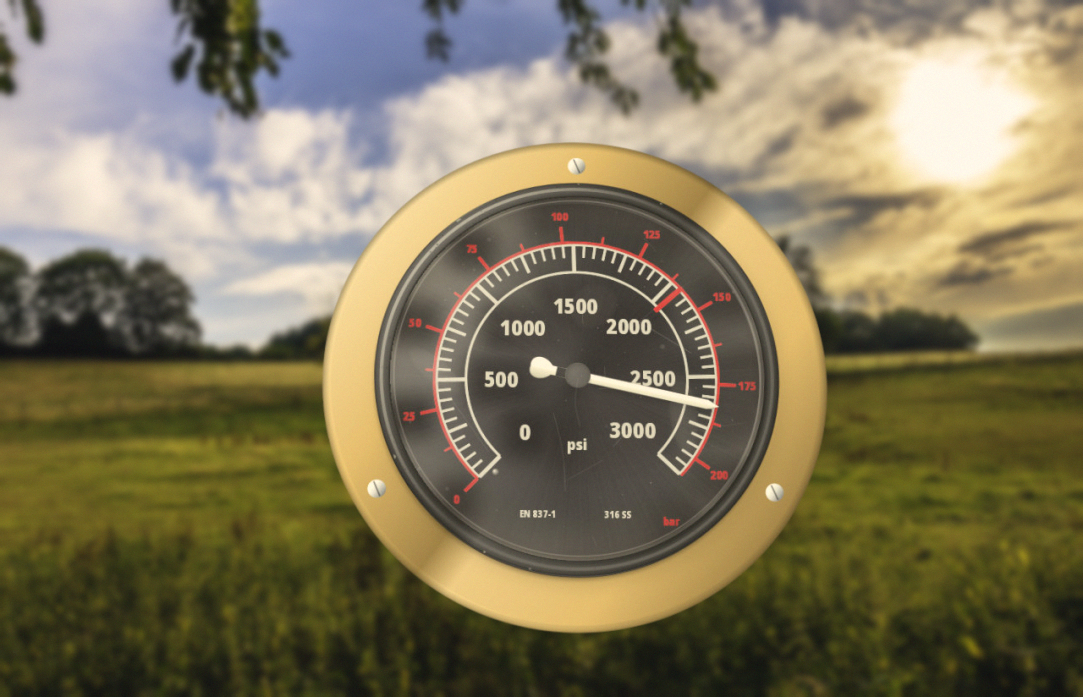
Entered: 2650 psi
